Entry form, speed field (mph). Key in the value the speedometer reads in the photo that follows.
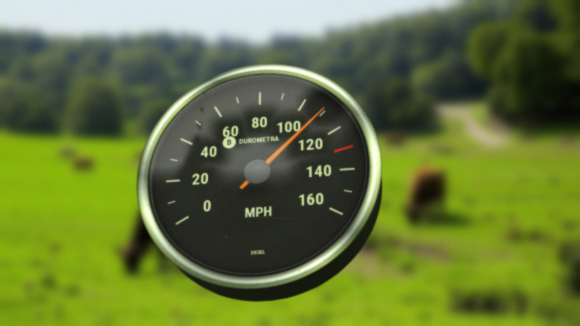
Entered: 110 mph
